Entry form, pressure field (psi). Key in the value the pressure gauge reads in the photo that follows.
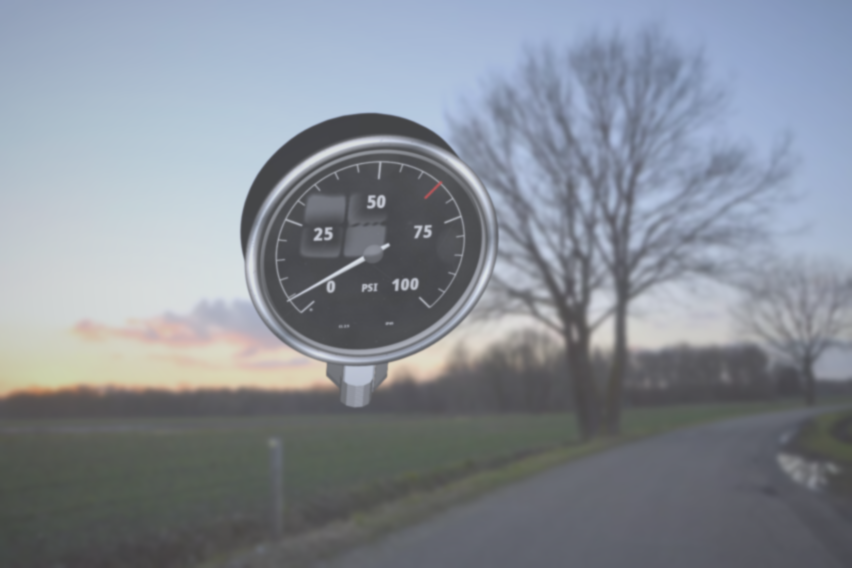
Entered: 5 psi
